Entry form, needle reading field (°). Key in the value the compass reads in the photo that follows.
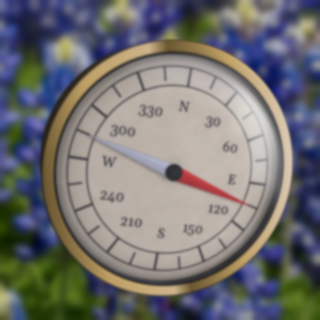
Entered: 105 °
